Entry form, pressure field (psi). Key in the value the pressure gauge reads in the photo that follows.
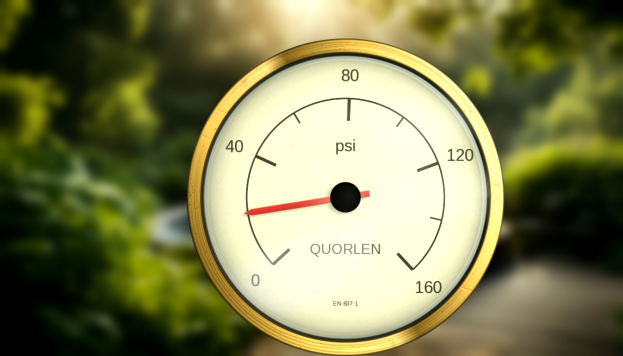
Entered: 20 psi
